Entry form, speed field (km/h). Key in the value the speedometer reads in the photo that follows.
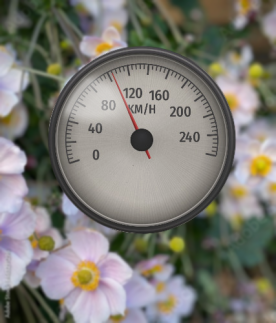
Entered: 104 km/h
